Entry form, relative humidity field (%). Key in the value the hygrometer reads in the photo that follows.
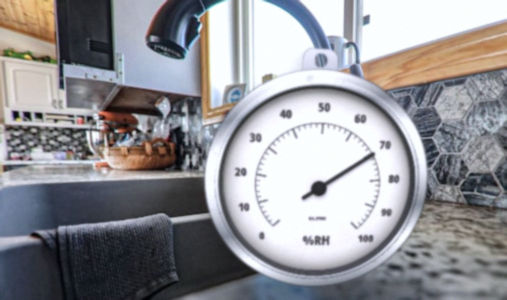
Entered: 70 %
